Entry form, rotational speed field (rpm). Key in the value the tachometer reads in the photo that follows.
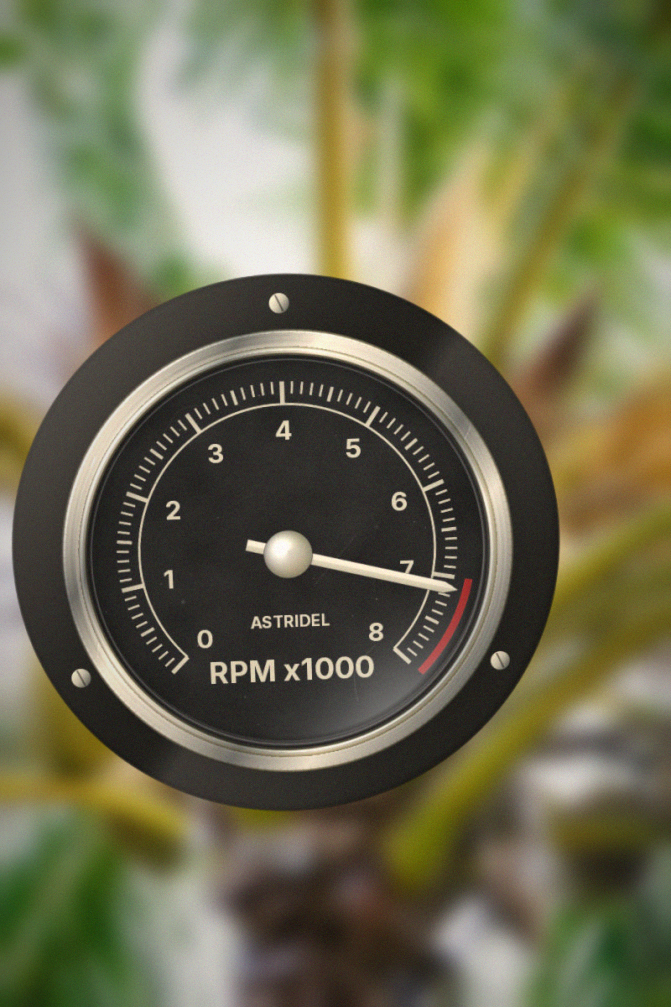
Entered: 7100 rpm
